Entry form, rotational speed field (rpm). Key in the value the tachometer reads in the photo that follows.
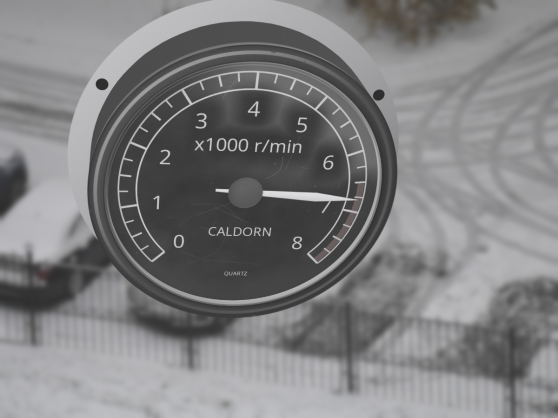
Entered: 6750 rpm
